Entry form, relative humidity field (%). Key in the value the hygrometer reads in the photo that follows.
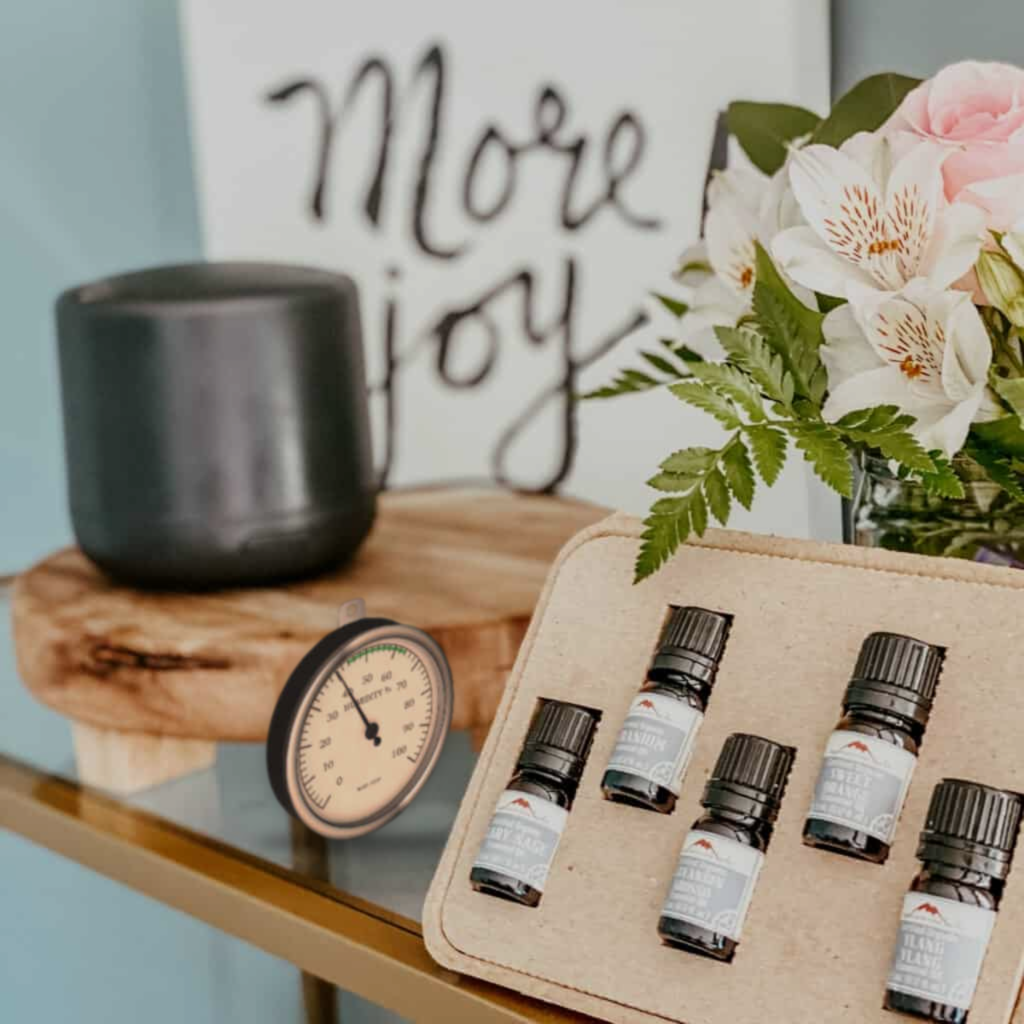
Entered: 40 %
